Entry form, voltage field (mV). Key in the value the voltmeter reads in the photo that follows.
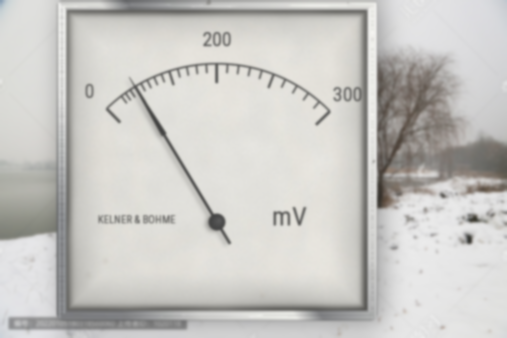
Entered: 100 mV
